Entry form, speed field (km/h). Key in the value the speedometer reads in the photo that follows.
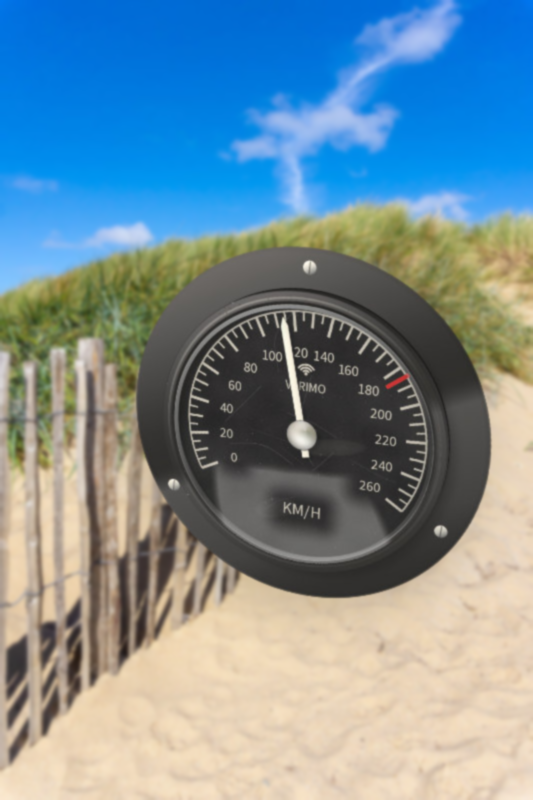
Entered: 115 km/h
